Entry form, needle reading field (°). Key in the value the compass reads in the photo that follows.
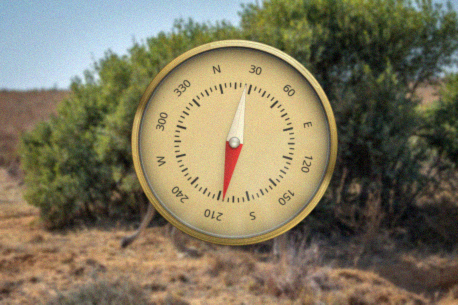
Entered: 205 °
